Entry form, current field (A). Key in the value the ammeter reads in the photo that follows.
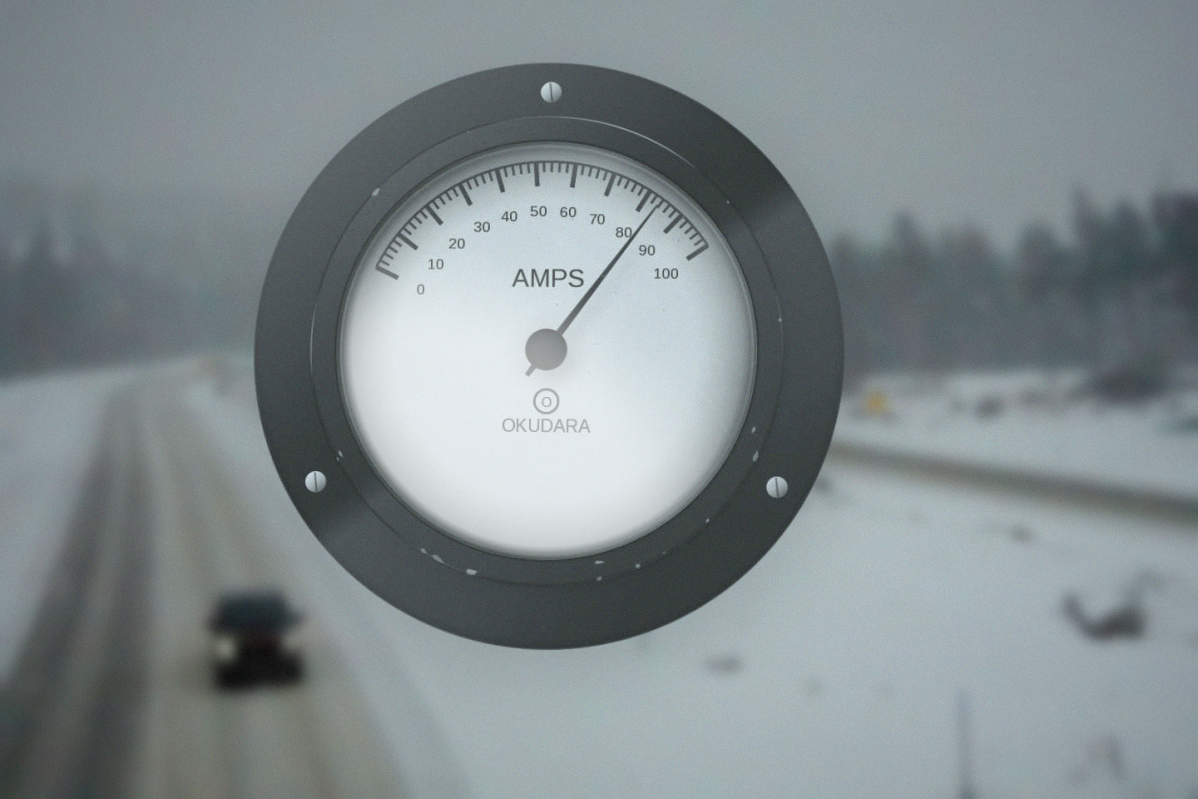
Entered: 84 A
